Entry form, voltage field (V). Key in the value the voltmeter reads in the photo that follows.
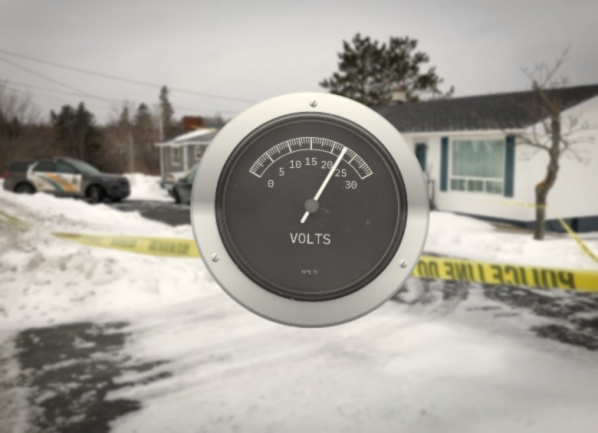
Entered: 22.5 V
